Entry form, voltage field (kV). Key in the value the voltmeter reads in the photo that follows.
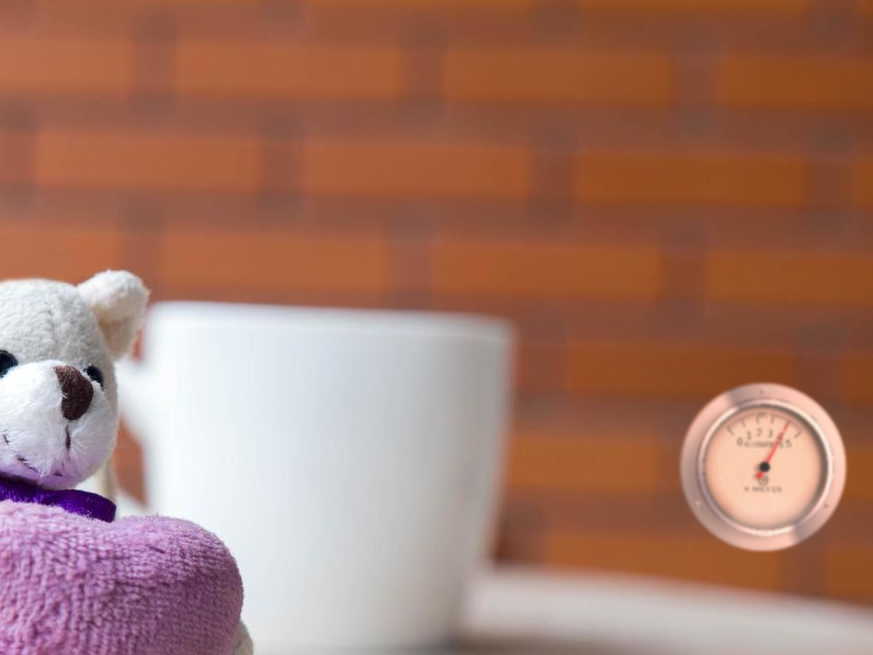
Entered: 4 kV
